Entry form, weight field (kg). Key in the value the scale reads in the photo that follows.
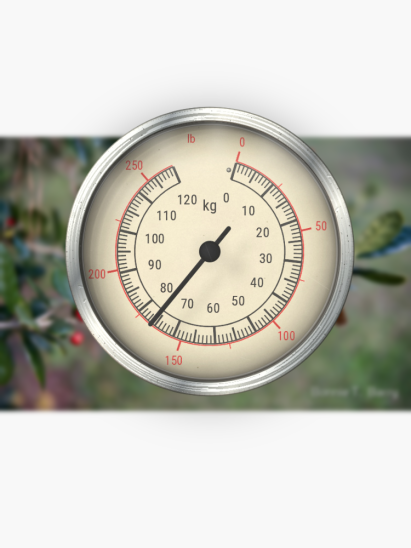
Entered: 76 kg
